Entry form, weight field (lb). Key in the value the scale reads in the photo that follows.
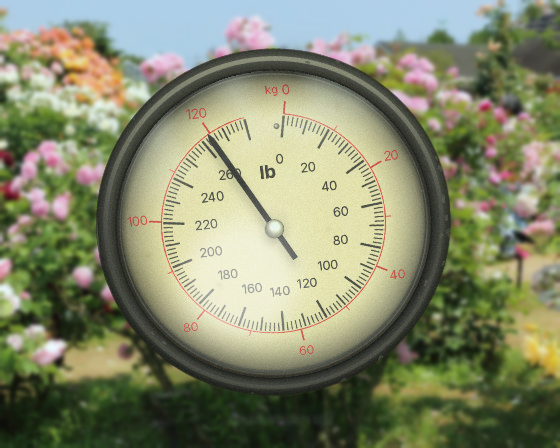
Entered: 264 lb
